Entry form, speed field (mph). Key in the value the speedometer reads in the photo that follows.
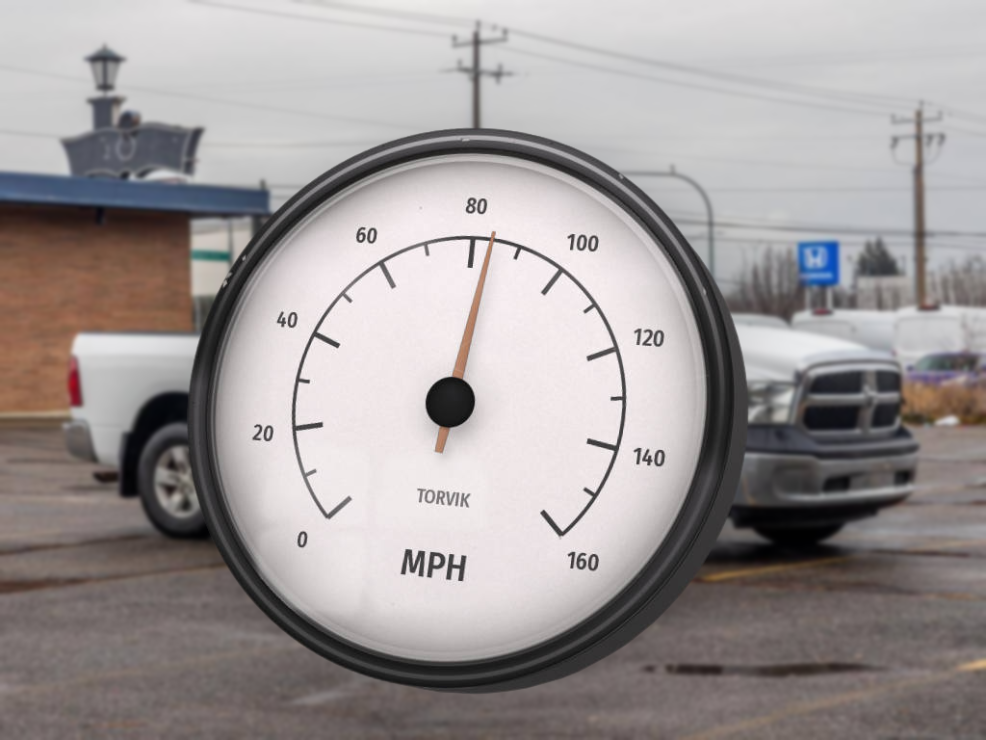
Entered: 85 mph
